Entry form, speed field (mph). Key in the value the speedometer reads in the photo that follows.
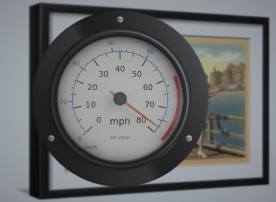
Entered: 77.5 mph
